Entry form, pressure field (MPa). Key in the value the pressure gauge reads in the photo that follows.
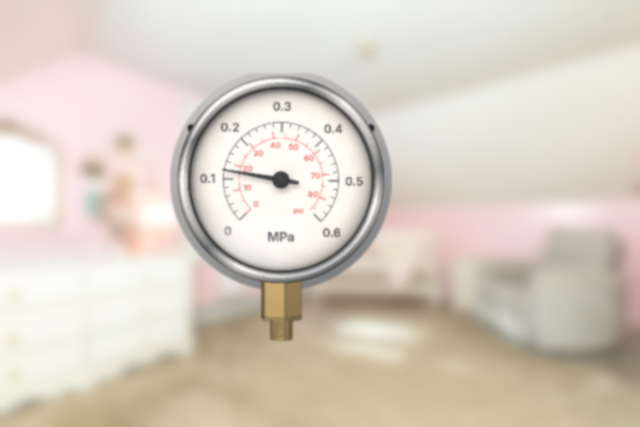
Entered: 0.12 MPa
